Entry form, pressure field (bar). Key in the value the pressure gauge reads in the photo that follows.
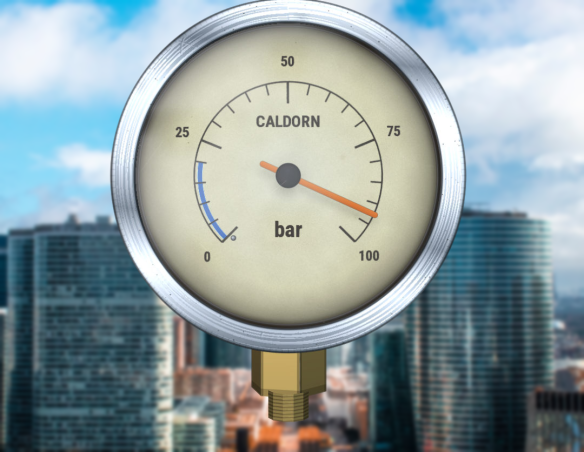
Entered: 92.5 bar
